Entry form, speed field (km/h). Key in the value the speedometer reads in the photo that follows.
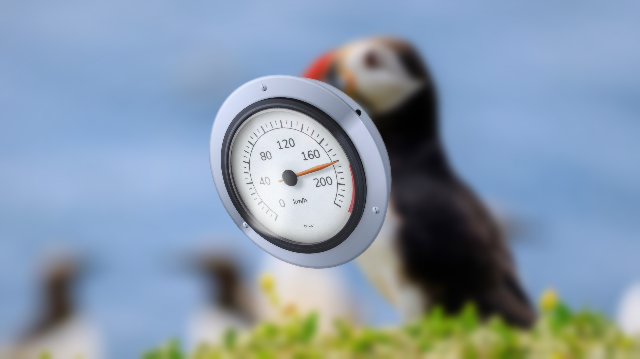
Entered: 180 km/h
